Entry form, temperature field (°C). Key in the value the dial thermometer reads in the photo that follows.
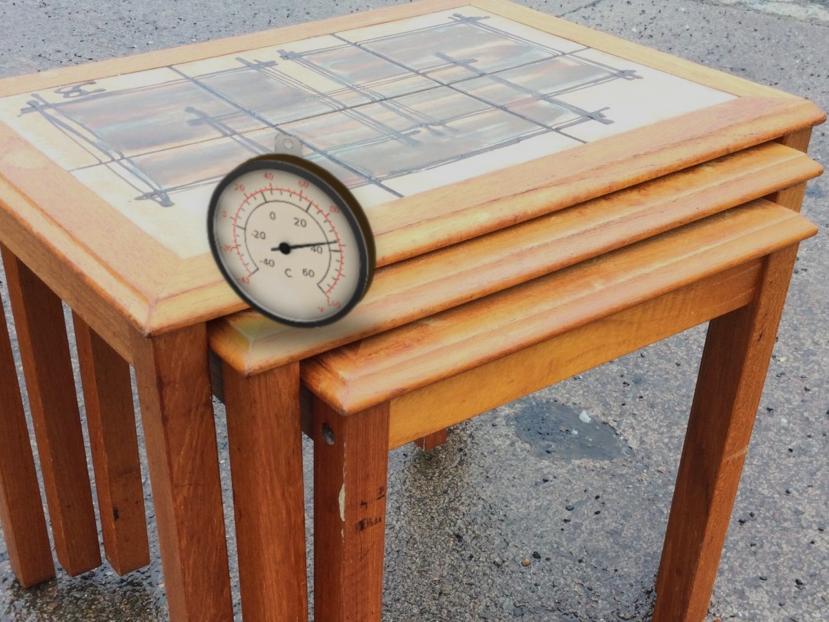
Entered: 36 °C
